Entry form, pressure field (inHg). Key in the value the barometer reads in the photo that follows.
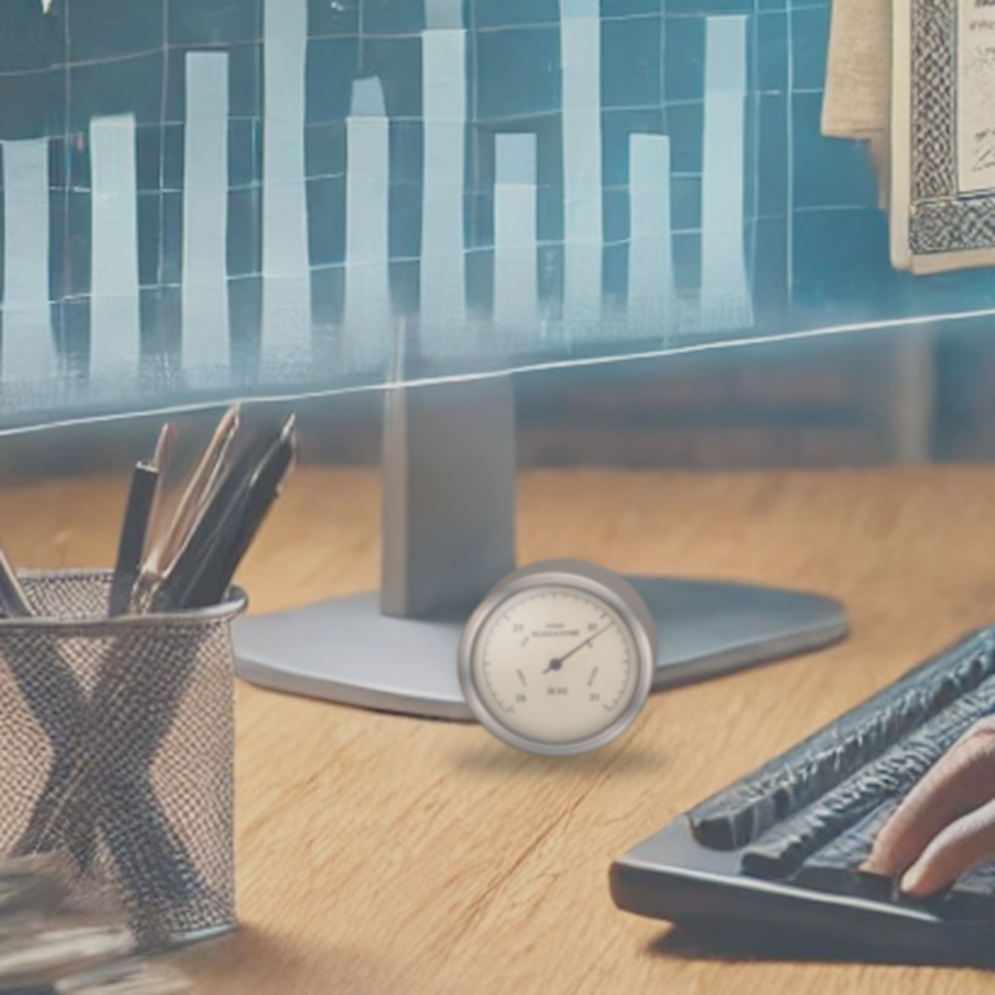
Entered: 30.1 inHg
